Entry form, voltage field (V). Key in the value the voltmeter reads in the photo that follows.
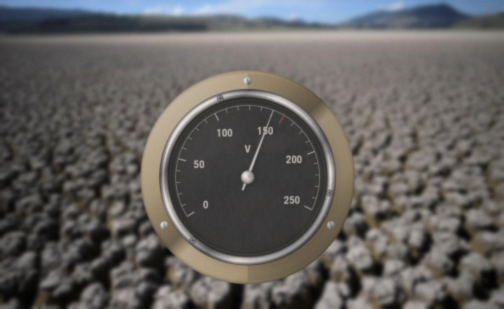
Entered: 150 V
